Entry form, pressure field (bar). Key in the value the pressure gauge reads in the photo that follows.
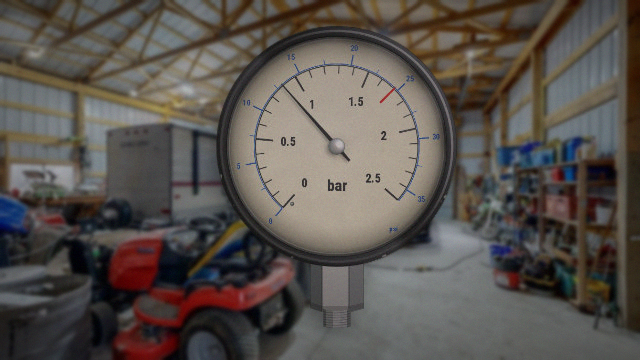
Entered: 0.9 bar
